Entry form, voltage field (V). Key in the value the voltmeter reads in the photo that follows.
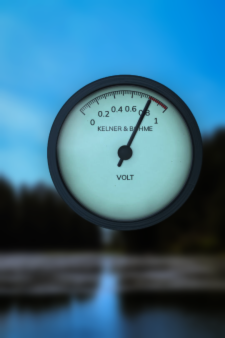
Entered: 0.8 V
